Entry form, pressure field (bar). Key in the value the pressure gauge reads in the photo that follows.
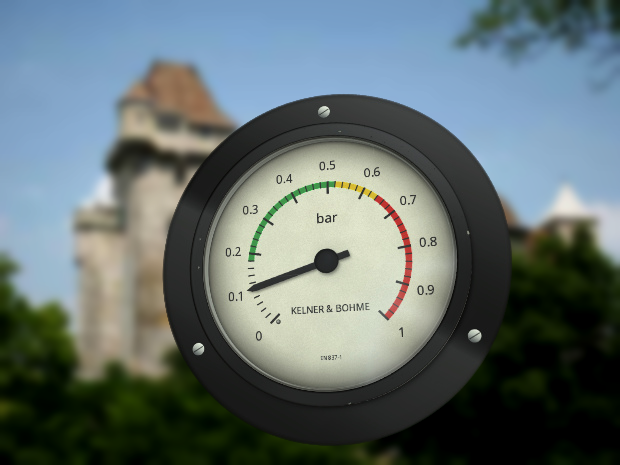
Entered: 0.1 bar
